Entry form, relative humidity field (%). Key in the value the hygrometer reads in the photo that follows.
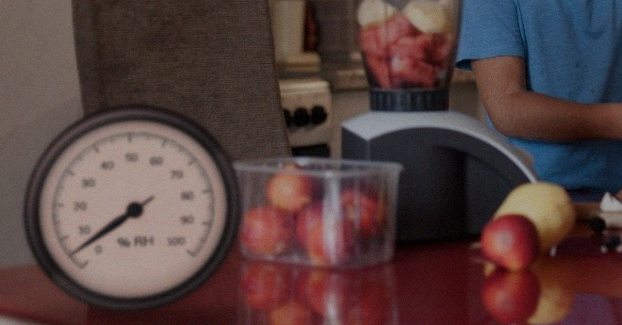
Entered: 5 %
